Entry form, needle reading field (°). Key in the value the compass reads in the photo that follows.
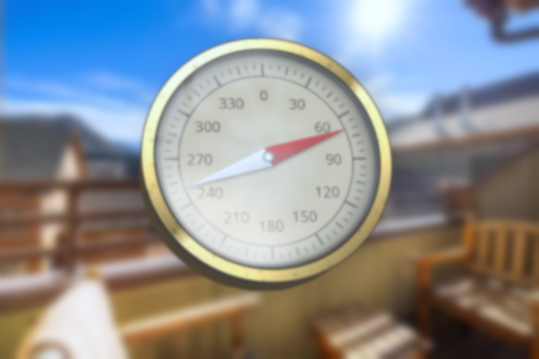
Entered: 70 °
